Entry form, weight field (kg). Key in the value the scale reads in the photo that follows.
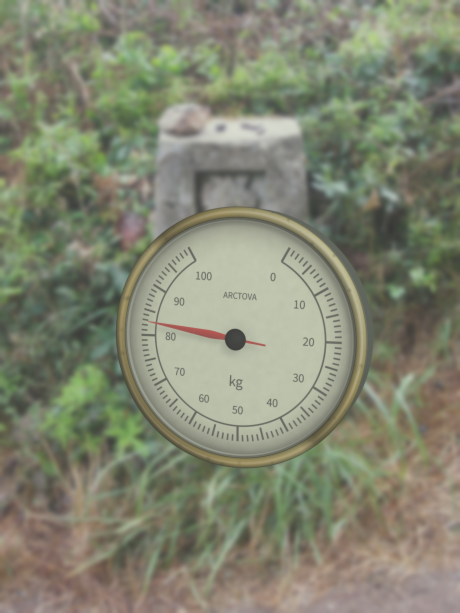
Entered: 83 kg
